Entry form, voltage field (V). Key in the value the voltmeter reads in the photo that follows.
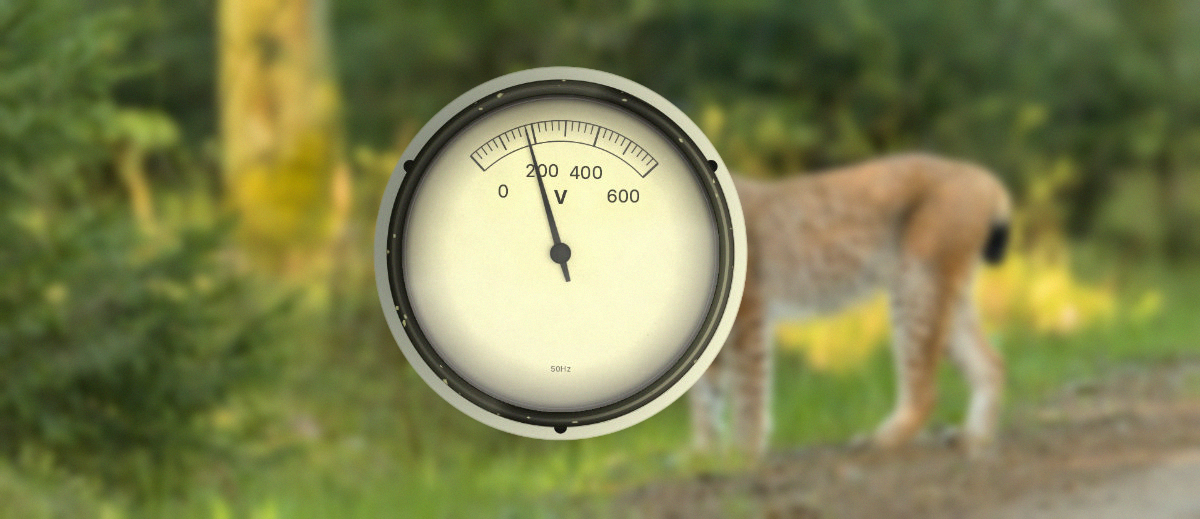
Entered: 180 V
